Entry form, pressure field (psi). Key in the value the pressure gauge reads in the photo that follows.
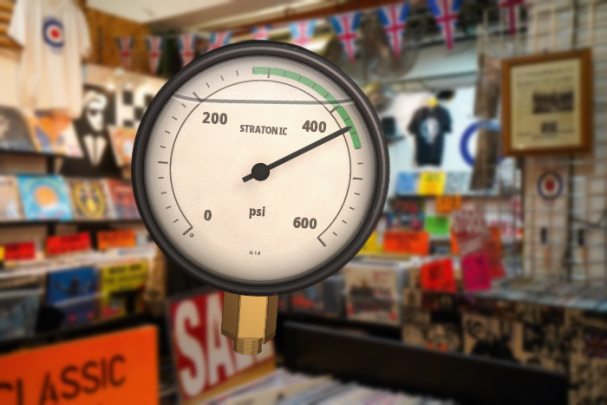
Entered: 430 psi
